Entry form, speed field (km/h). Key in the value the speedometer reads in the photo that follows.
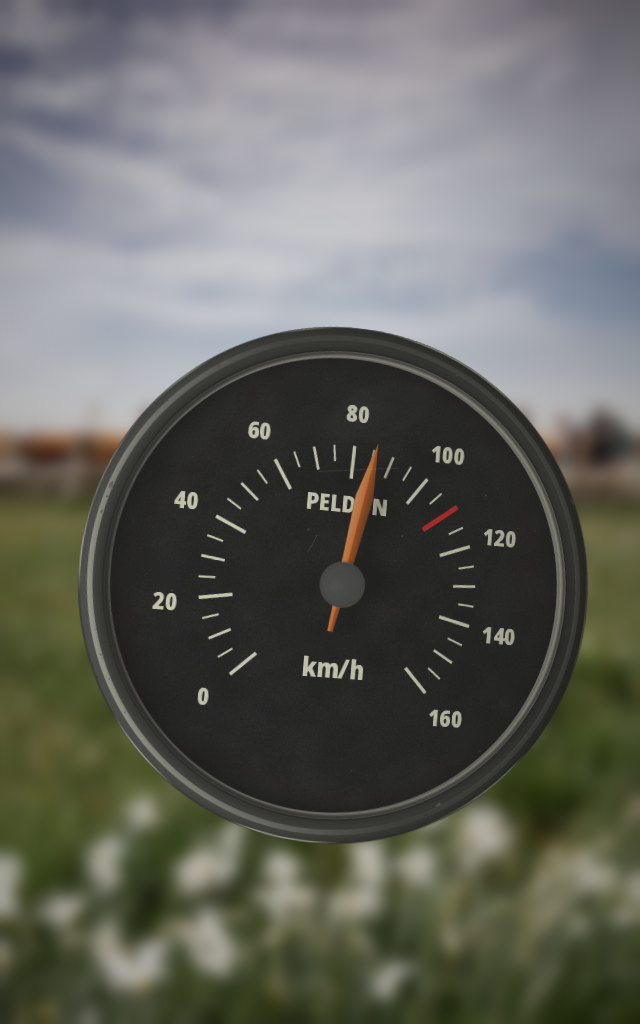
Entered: 85 km/h
